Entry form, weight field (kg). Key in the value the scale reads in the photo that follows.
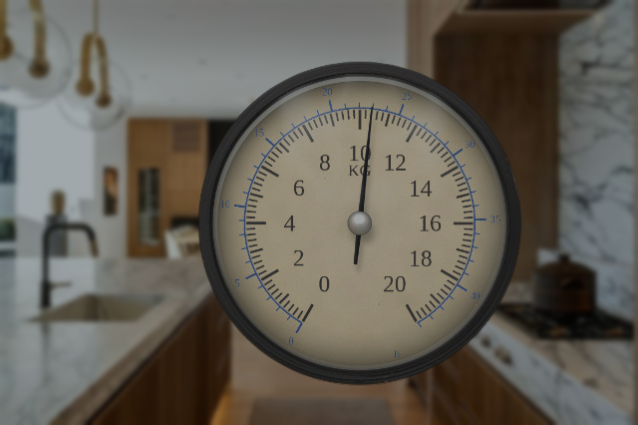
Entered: 10.4 kg
